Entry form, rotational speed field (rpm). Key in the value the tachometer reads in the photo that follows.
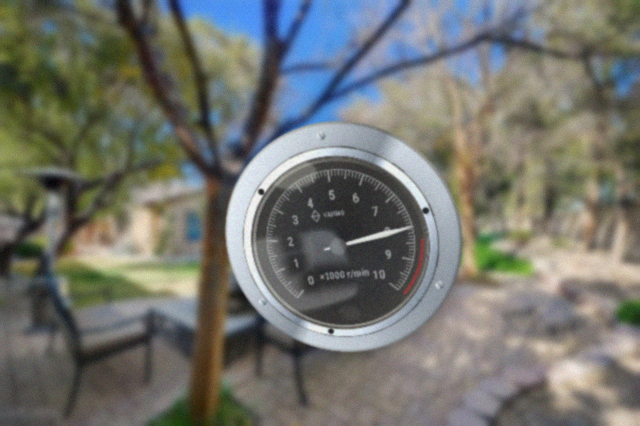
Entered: 8000 rpm
